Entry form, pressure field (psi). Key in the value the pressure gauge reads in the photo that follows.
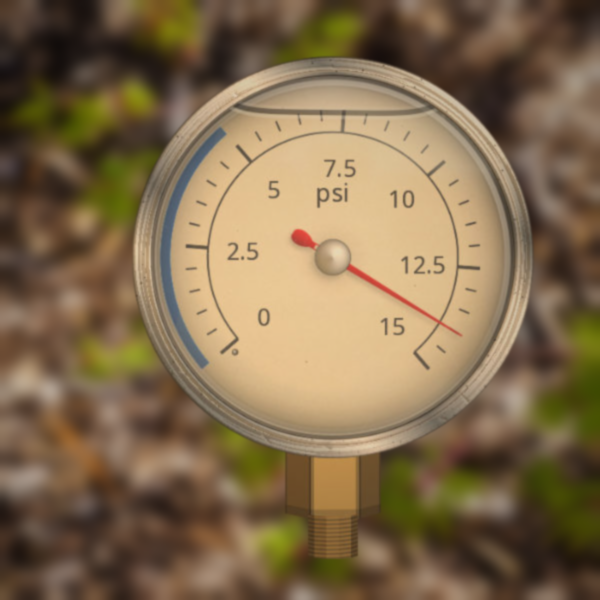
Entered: 14 psi
